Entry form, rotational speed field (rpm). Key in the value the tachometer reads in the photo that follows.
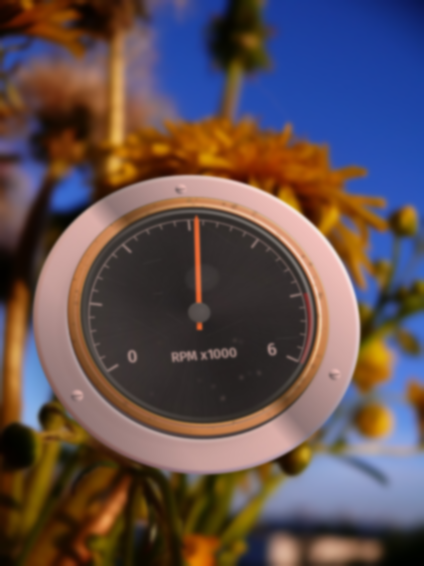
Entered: 3100 rpm
